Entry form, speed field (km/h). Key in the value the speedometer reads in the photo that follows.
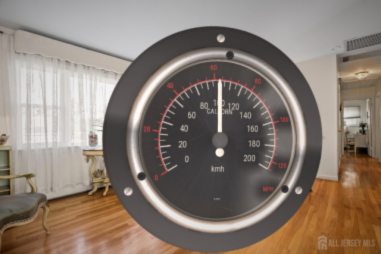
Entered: 100 km/h
